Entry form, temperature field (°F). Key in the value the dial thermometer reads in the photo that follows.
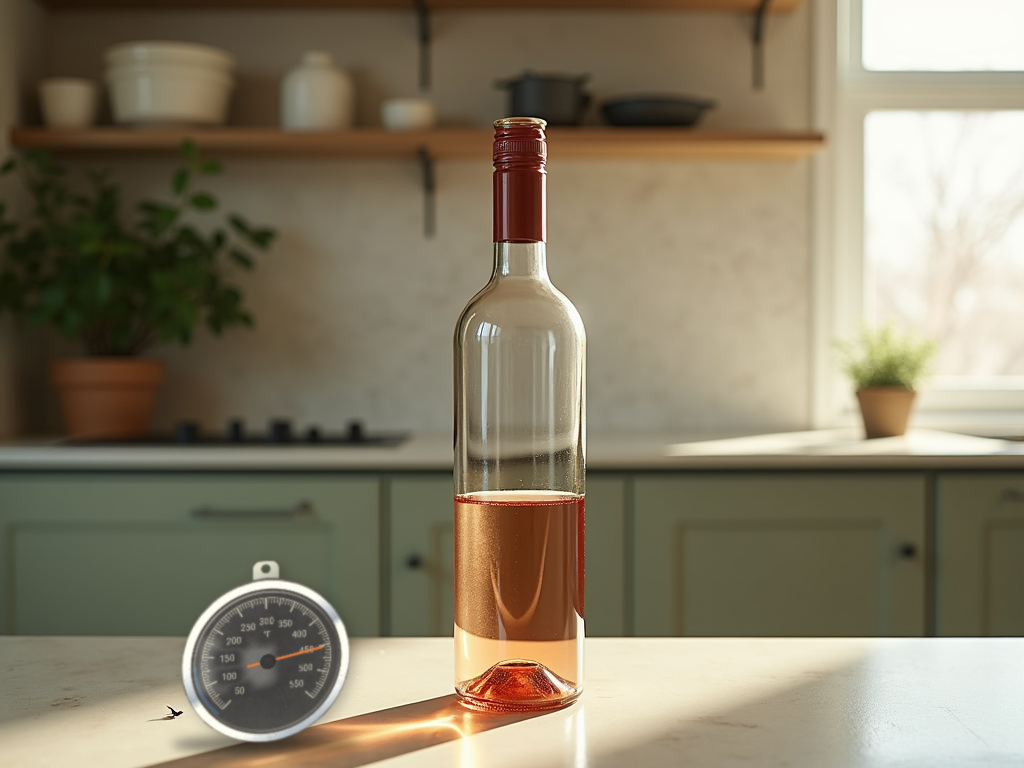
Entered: 450 °F
